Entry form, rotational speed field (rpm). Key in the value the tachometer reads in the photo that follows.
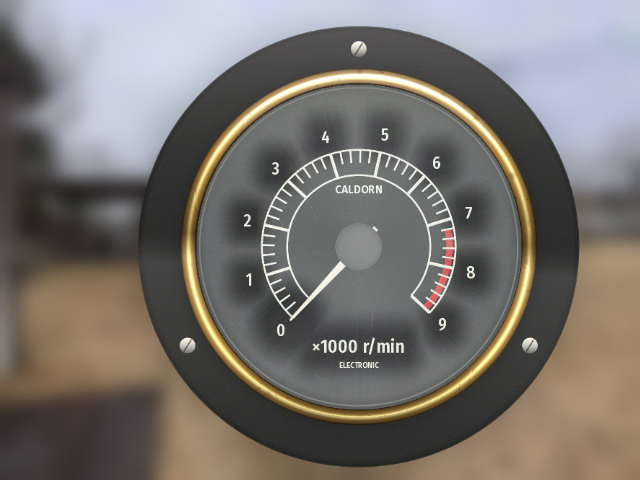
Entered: 0 rpm
